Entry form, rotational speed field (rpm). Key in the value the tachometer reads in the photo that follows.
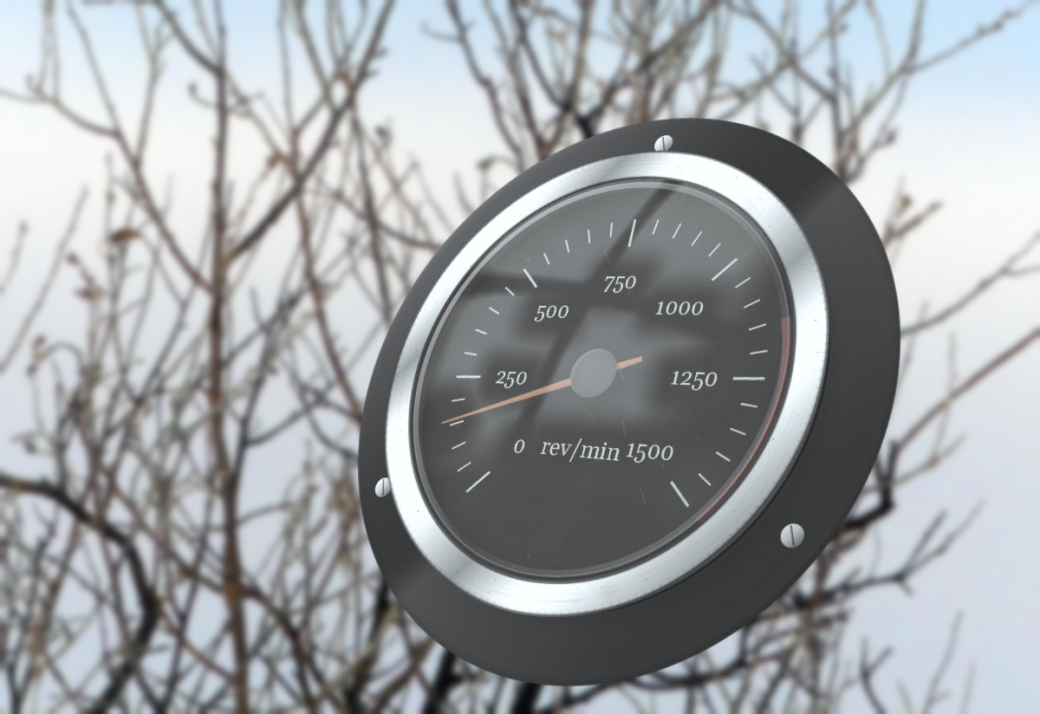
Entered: 150 rpm
